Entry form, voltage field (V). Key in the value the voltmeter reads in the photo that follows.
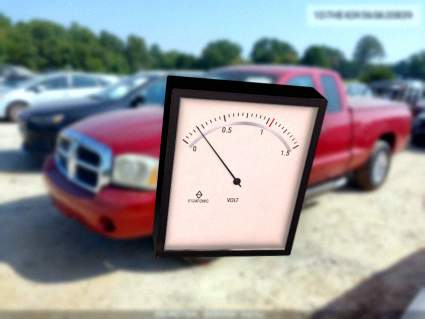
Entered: 0.2 V
